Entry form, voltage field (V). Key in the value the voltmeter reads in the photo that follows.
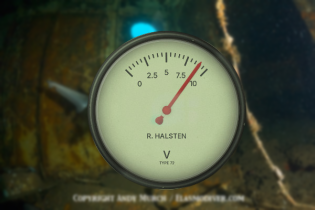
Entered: 9 V
